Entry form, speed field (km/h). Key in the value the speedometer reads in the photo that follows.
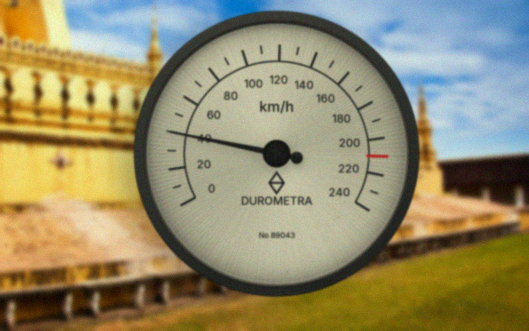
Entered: 40 km/h
